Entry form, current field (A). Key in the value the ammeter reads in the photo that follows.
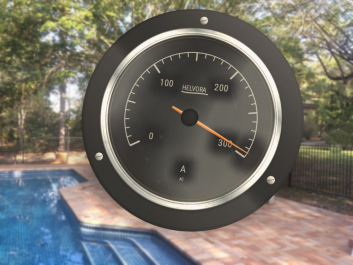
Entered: 295 A
